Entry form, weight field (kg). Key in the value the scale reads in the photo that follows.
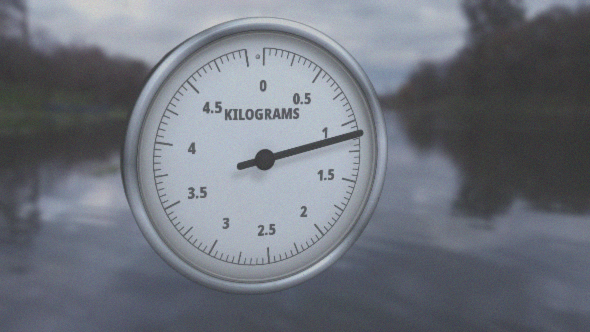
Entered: 1.1 kg
